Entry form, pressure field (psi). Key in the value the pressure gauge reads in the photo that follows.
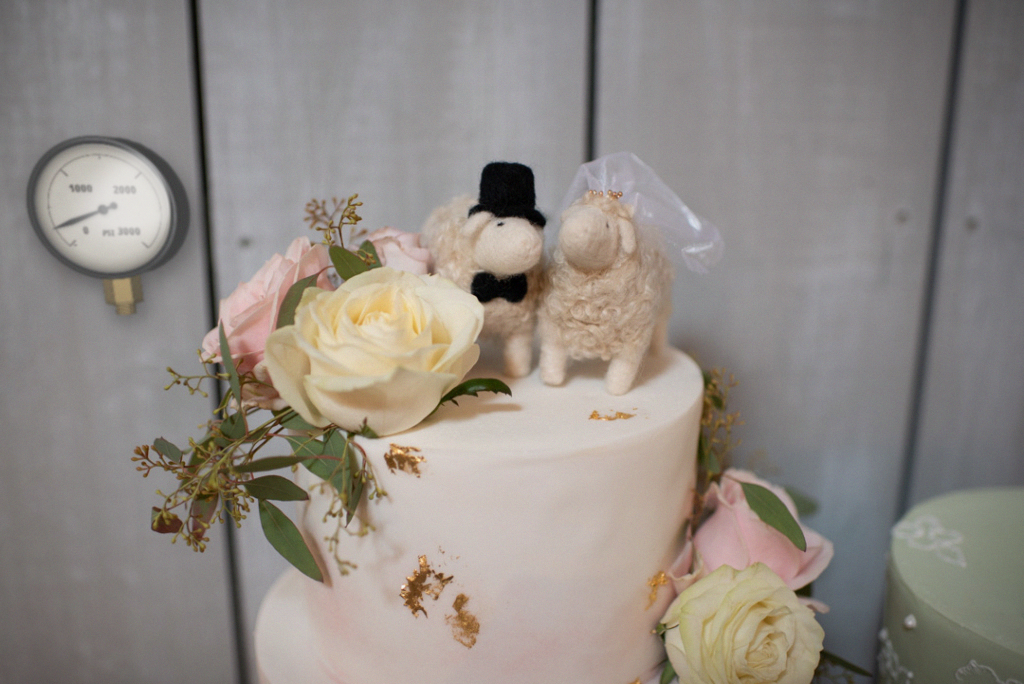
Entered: 250 psi
